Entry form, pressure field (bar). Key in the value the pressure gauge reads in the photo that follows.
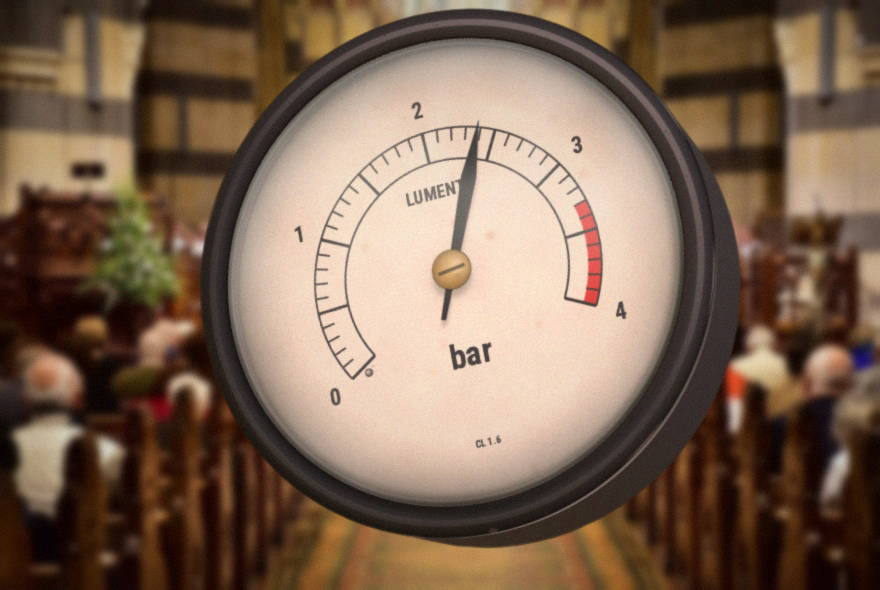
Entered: 2.4 bar
